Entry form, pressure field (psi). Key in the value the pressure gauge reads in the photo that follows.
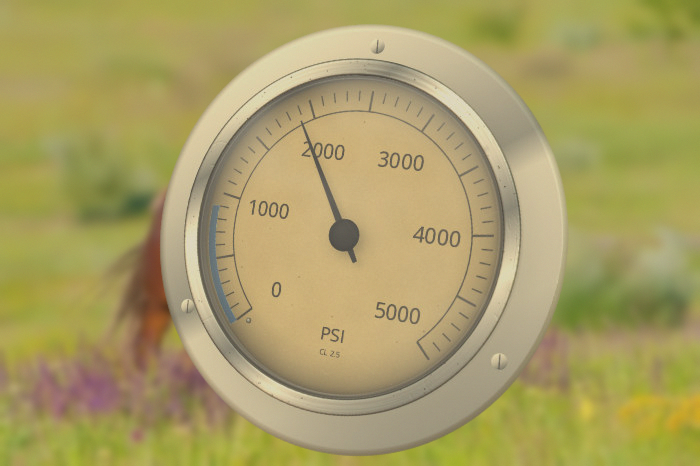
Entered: 1900 psi
